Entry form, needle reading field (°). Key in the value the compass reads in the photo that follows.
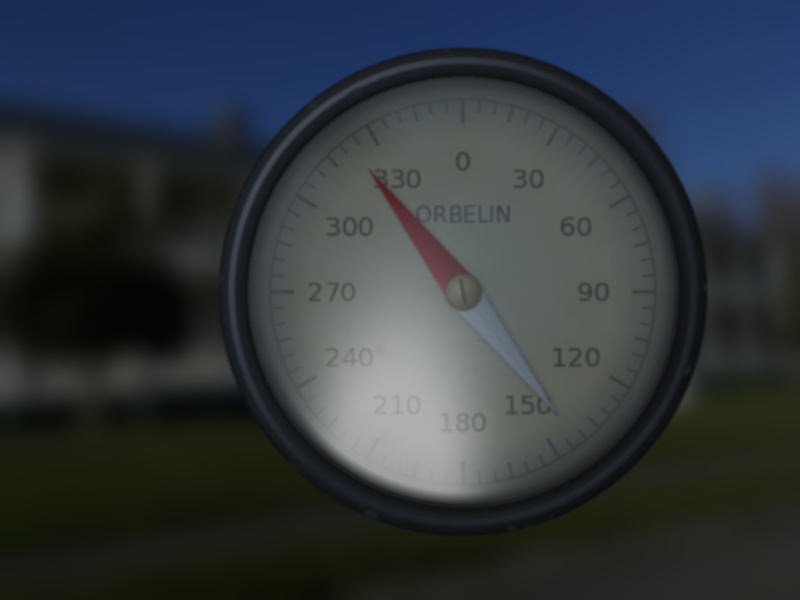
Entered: 322.5 °
